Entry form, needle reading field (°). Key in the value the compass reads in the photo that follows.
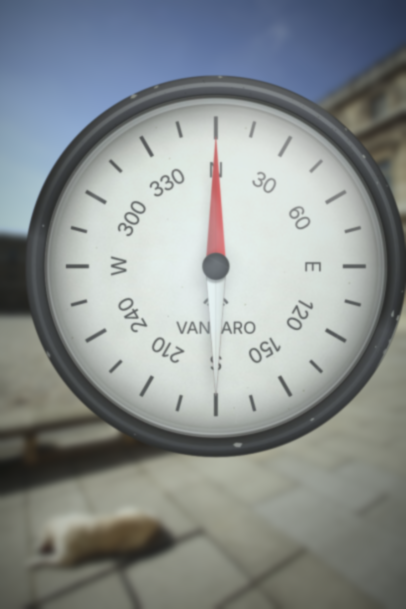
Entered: 0 °
